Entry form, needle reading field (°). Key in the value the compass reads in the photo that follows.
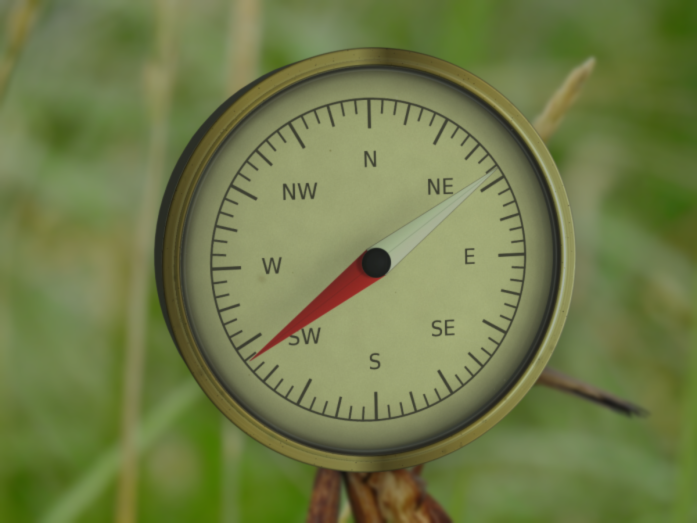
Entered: 235 °
